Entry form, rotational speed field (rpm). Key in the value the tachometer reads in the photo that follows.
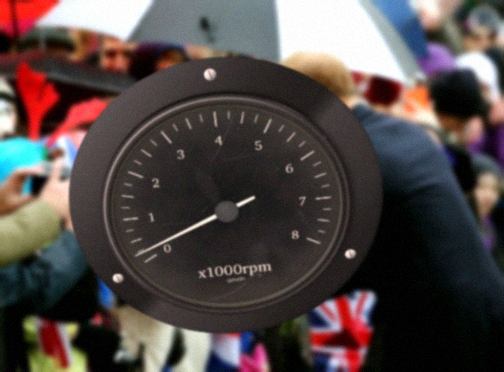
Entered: 250 rpm
